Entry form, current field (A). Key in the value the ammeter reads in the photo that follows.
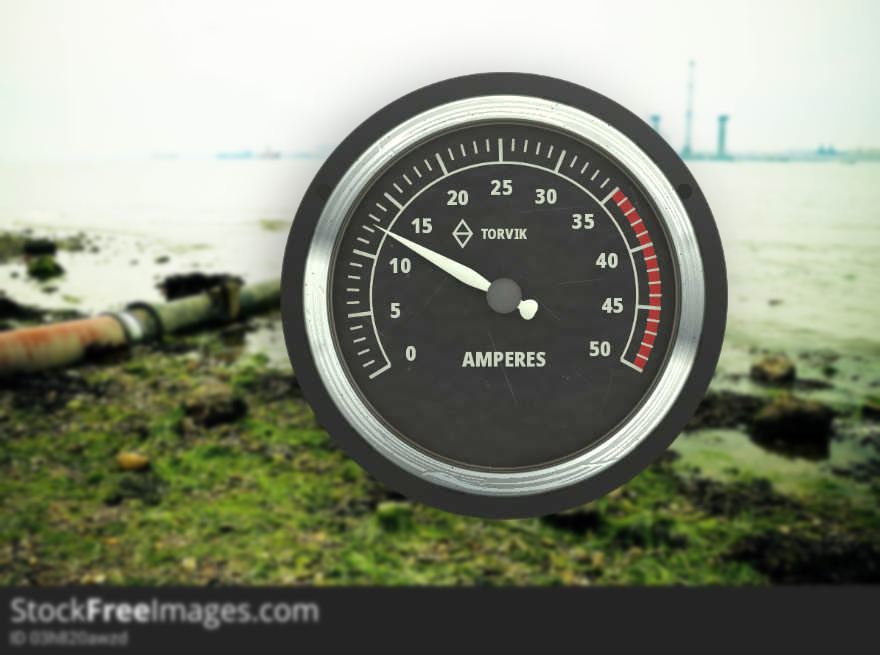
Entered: 12.5 A
